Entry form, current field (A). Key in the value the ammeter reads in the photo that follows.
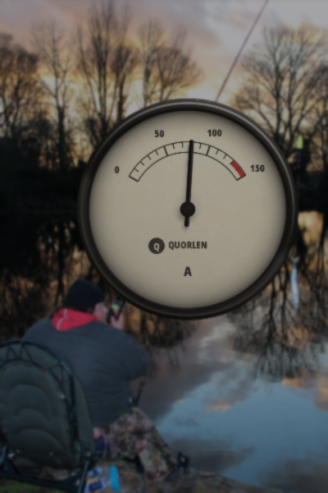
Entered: 80 A
